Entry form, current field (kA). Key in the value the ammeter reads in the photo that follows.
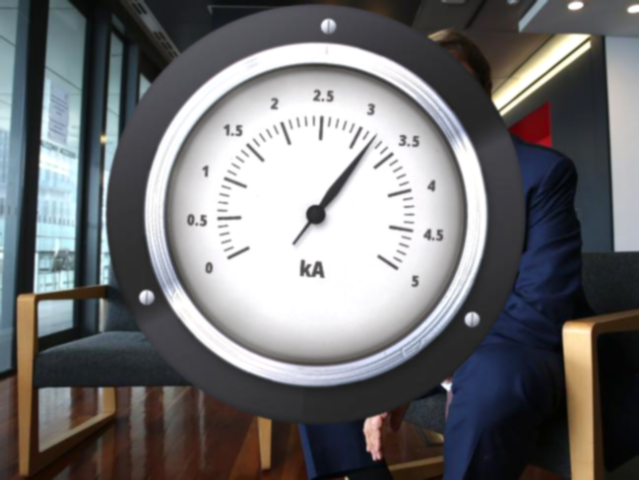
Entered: 3.2 kA
